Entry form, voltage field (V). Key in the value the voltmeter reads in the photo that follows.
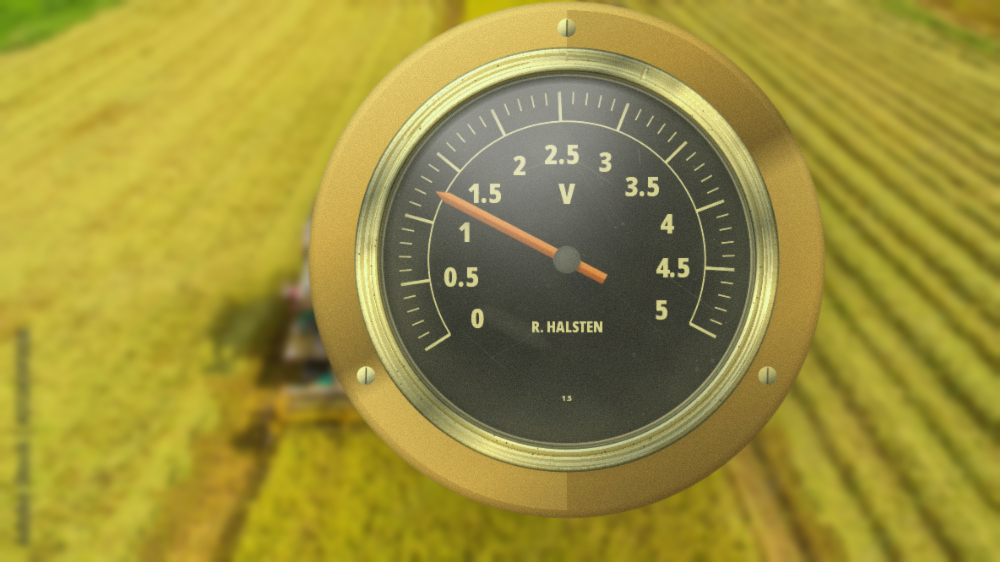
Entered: 1.25 V
